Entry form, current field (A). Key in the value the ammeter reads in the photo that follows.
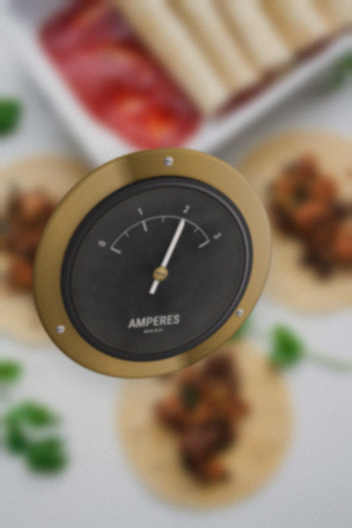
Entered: 2 A
